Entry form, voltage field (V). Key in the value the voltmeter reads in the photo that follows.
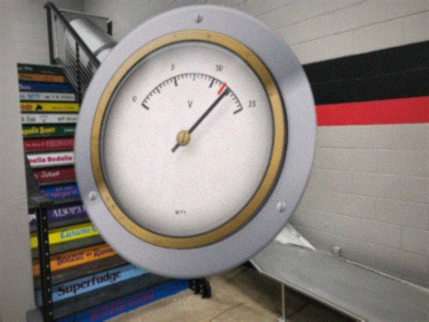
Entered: 12.5 V
